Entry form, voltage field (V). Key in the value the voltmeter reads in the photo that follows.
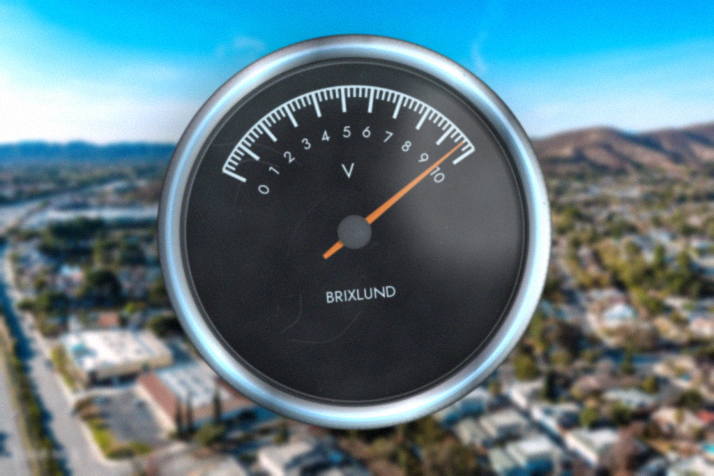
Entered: 9.6 V
